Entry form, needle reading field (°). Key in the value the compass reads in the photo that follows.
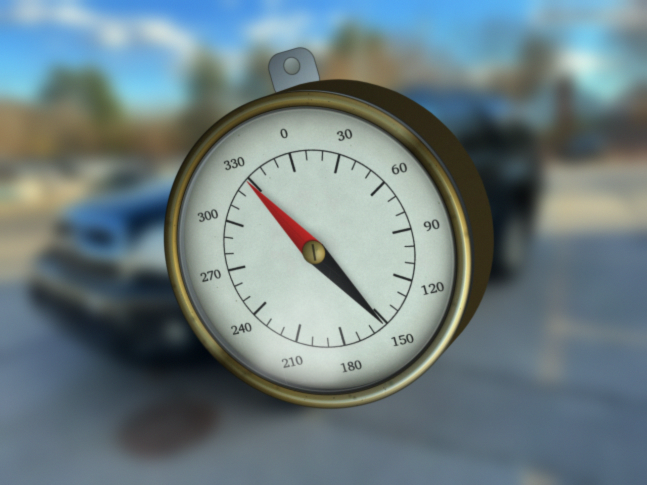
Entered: 330 °
